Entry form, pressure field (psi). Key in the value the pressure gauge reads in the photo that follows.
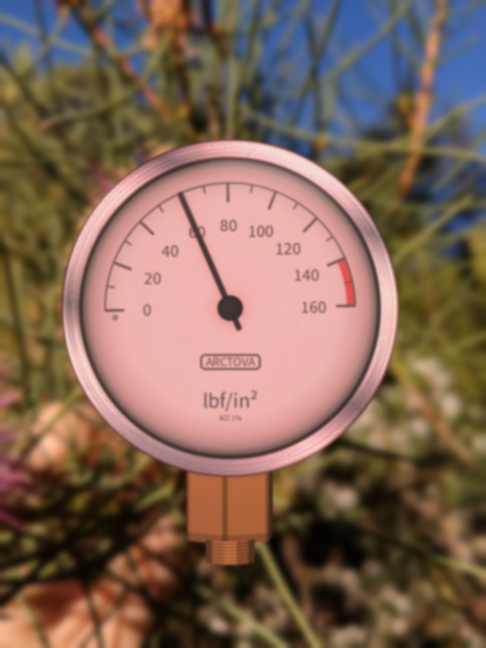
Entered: 60 psi
